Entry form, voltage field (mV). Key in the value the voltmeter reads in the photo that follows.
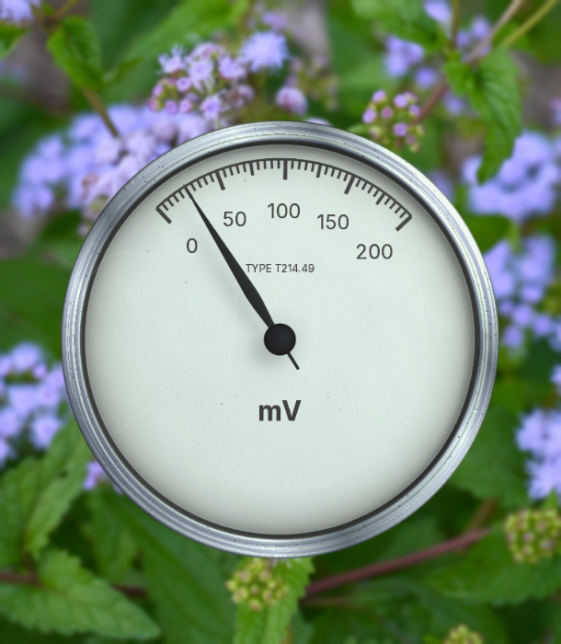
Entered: 25 mV
